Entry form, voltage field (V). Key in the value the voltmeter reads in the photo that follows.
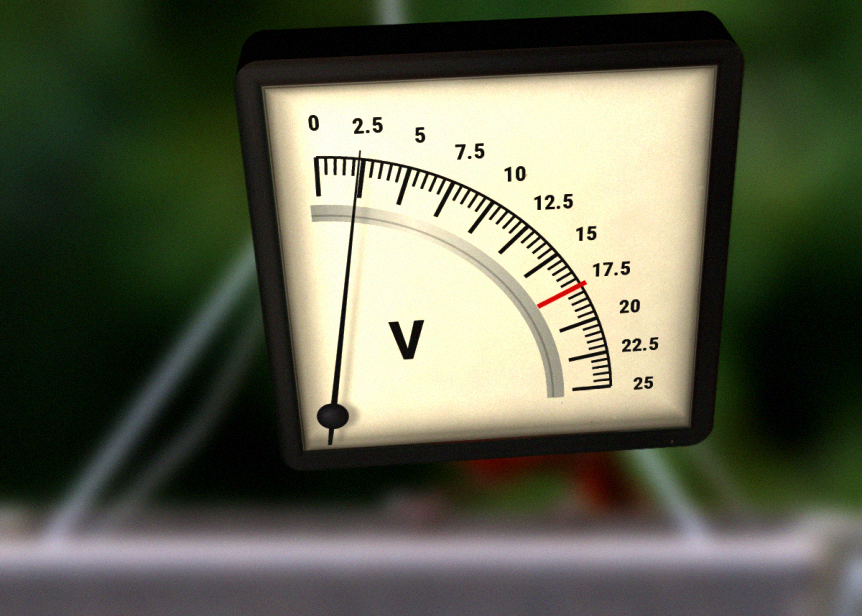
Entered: 2.25 V
